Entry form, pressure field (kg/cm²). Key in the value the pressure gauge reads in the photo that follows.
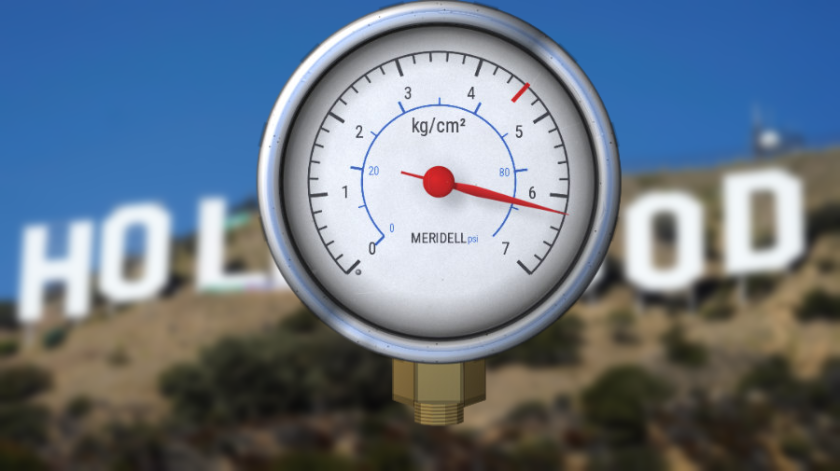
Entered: 6.2 kg/cm²
